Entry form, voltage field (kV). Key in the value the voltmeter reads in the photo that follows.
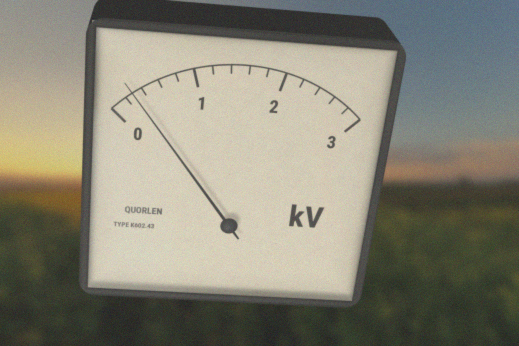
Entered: 0.3 kV
